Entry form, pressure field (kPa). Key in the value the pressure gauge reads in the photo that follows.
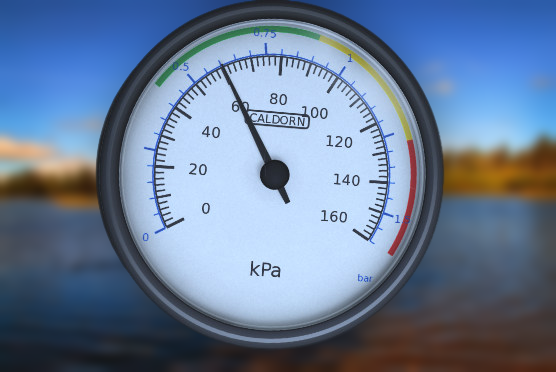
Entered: 60 kPa
